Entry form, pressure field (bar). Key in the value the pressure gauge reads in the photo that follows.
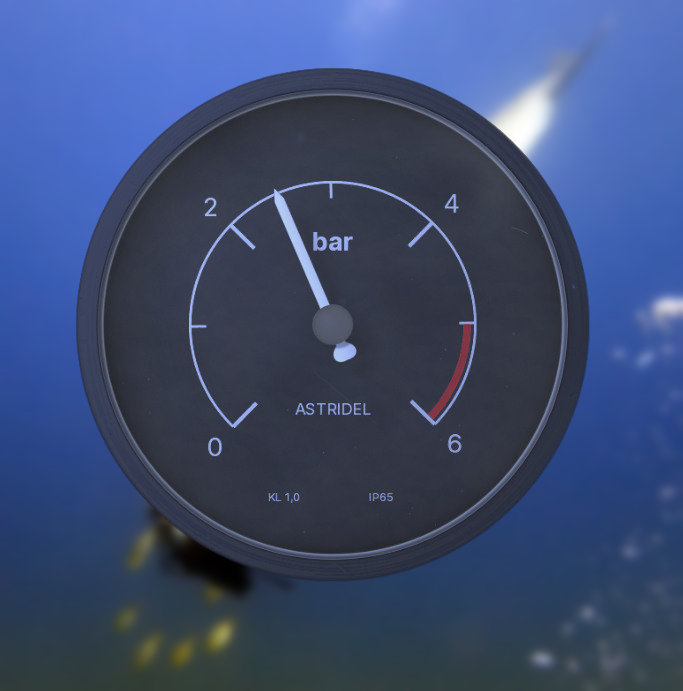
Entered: 2.5 bar
